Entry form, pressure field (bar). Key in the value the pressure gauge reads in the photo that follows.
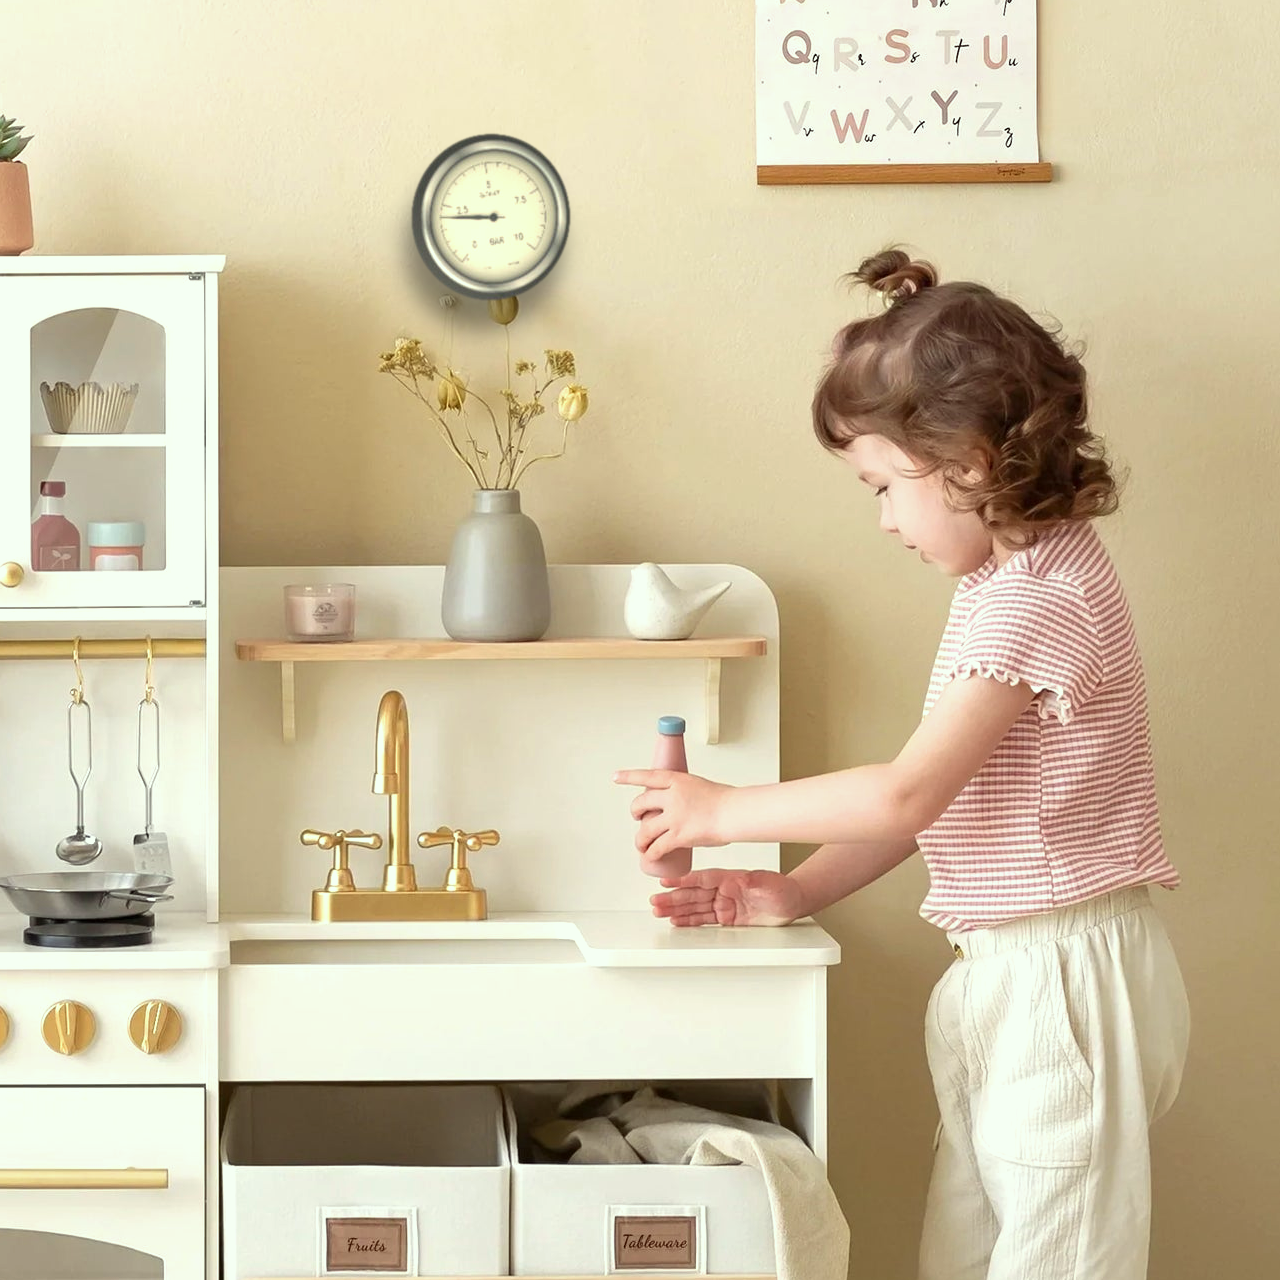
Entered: 2 bar
